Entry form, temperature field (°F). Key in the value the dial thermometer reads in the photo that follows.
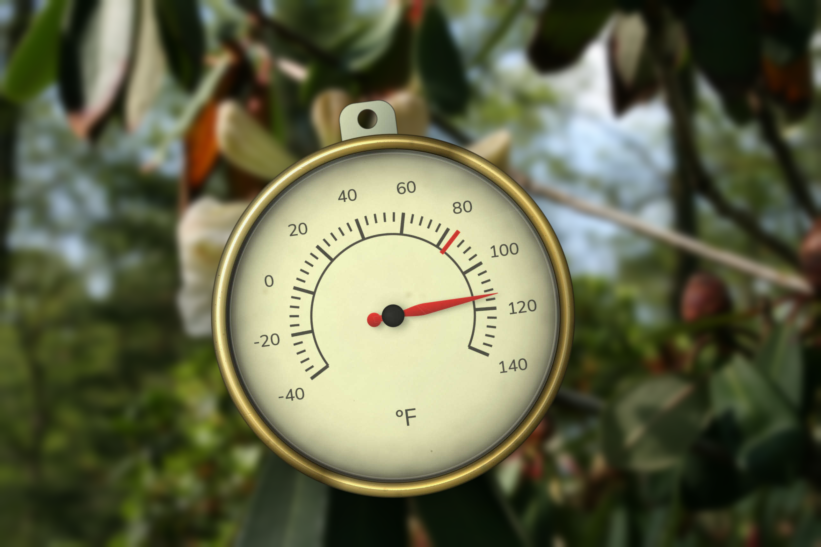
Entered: 114 °F
